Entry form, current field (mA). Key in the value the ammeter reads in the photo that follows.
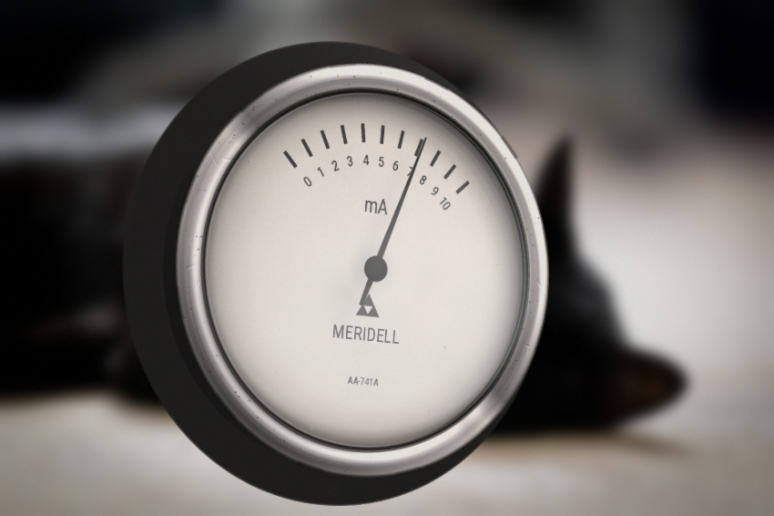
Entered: 7 mA
